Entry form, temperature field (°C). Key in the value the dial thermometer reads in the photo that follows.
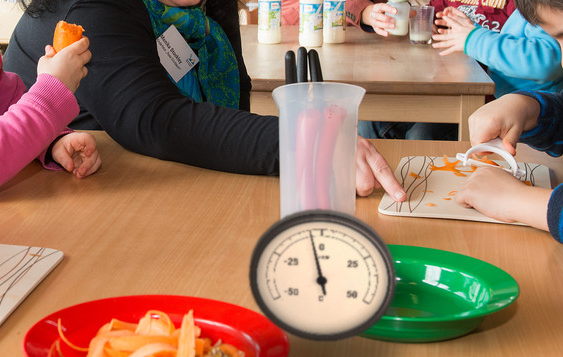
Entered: -5 °C
